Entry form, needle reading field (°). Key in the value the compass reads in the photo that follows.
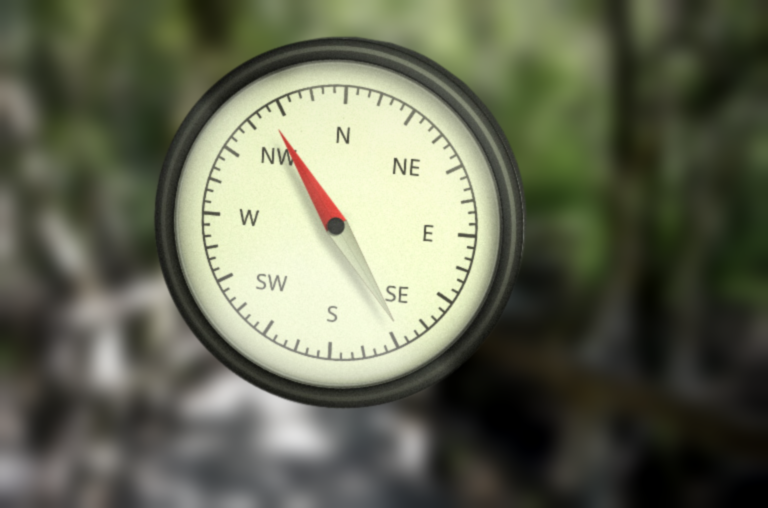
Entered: 325 °
